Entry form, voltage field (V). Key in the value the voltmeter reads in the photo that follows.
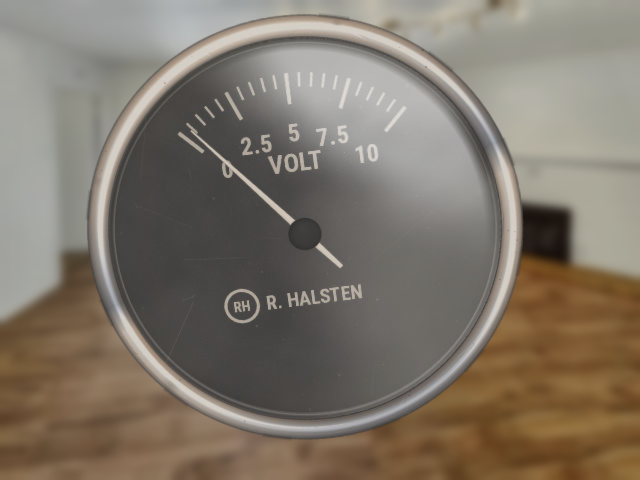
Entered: 0.5 V
